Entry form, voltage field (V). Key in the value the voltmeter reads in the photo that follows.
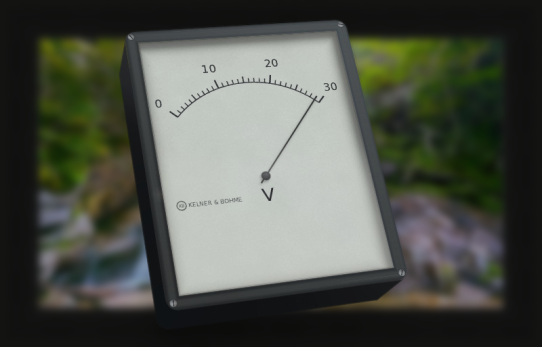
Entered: 29 V
